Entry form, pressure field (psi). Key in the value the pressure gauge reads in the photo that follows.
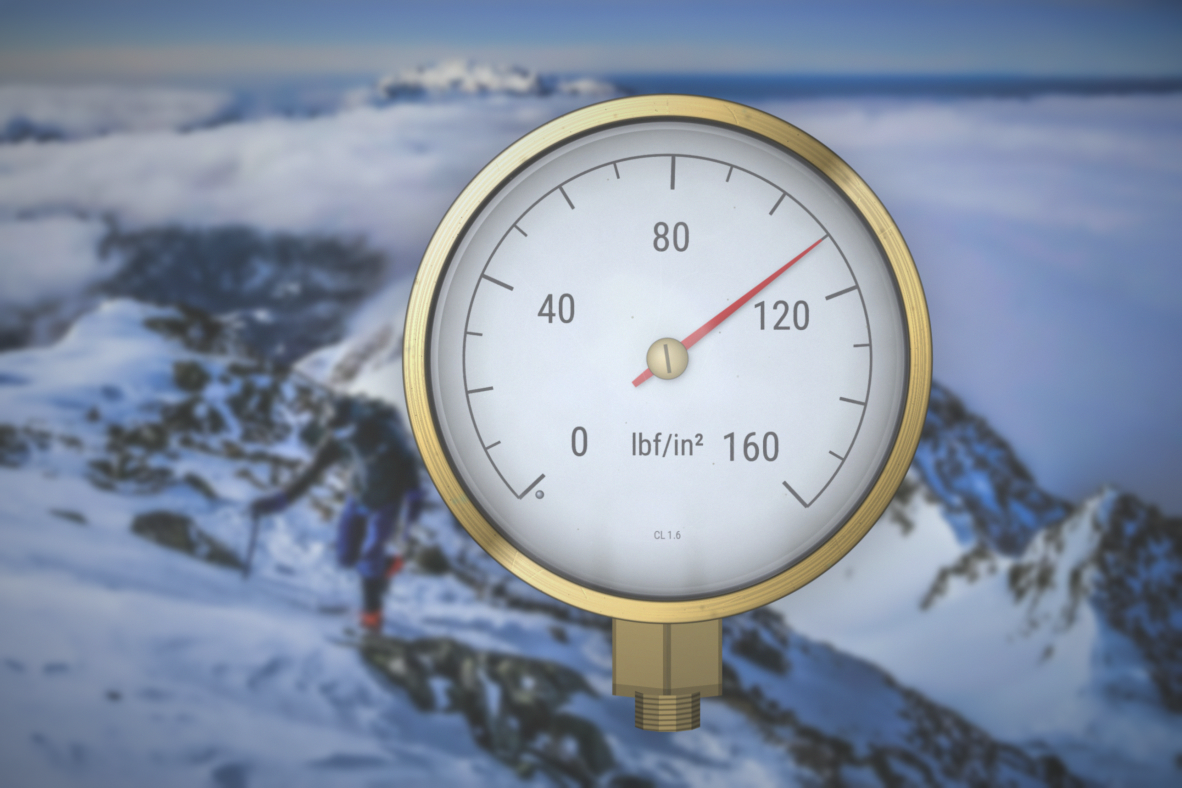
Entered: 110 psi
